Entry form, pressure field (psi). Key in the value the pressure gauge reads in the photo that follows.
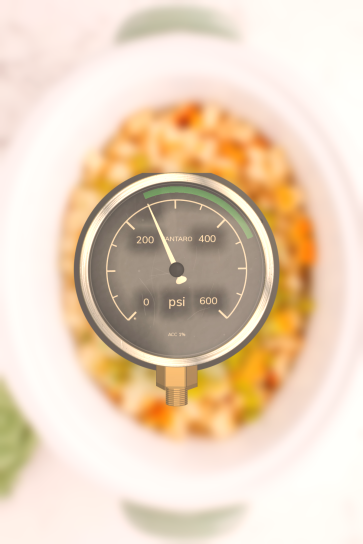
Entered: 250 psi
